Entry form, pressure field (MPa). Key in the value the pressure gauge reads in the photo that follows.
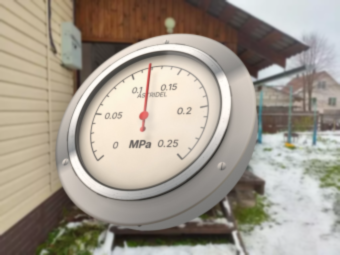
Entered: 0.12 MPa
